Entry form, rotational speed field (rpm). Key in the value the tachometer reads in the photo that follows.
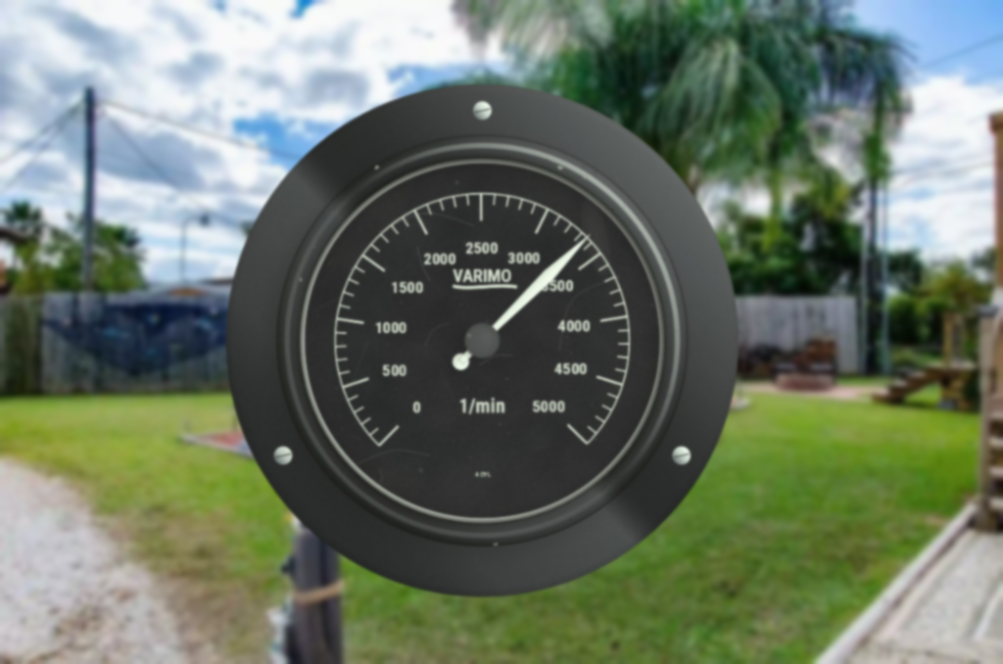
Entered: 3350 rpm
